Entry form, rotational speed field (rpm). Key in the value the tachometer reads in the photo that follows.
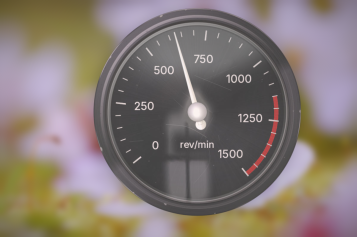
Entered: 625 rpm
